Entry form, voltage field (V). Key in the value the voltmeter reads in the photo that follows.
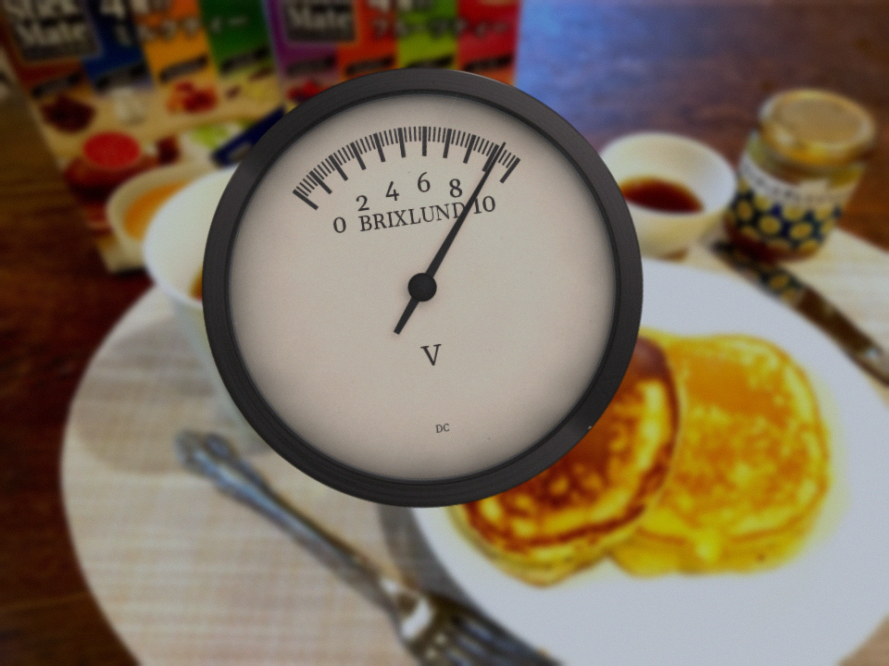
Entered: 9.2 V
